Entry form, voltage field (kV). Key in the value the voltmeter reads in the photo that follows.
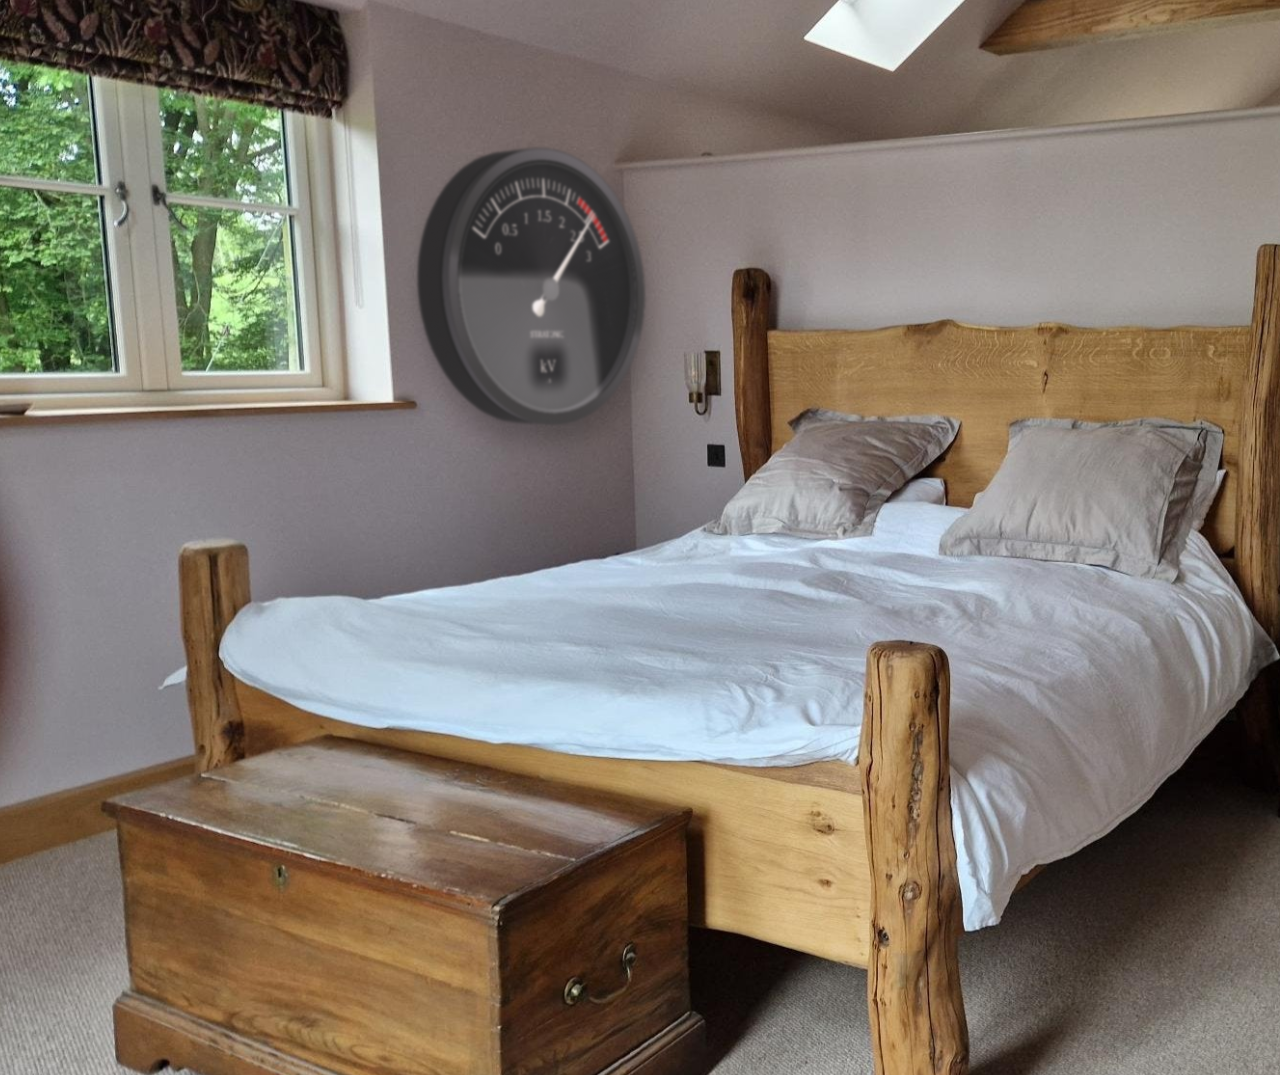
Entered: 2.5 kV
